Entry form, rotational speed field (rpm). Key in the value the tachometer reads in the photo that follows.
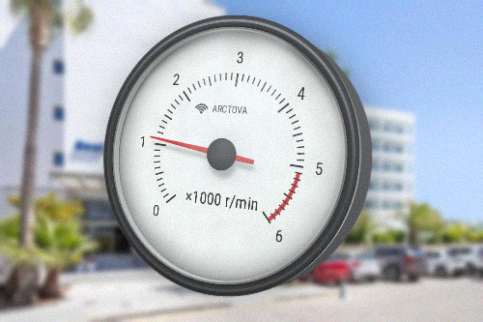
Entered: 1100 rpm
